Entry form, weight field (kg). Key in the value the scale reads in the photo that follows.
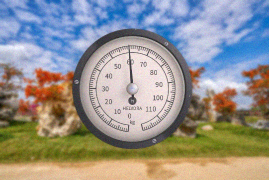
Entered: 60 kg
